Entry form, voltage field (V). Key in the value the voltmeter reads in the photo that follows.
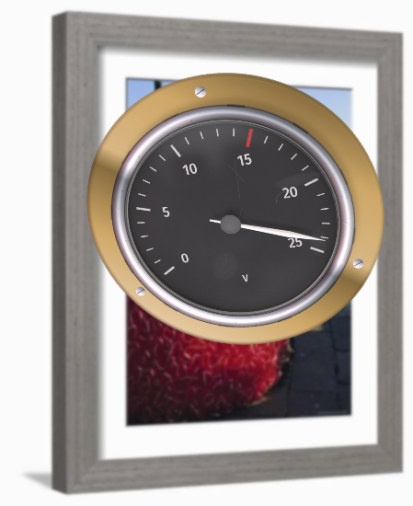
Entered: 24 V
